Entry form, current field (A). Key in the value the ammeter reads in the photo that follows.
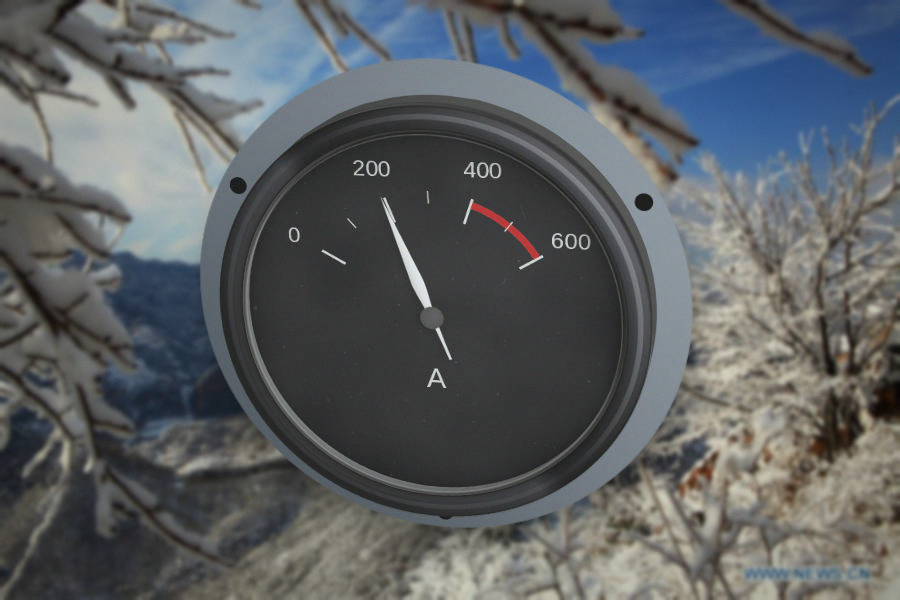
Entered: 200 A
